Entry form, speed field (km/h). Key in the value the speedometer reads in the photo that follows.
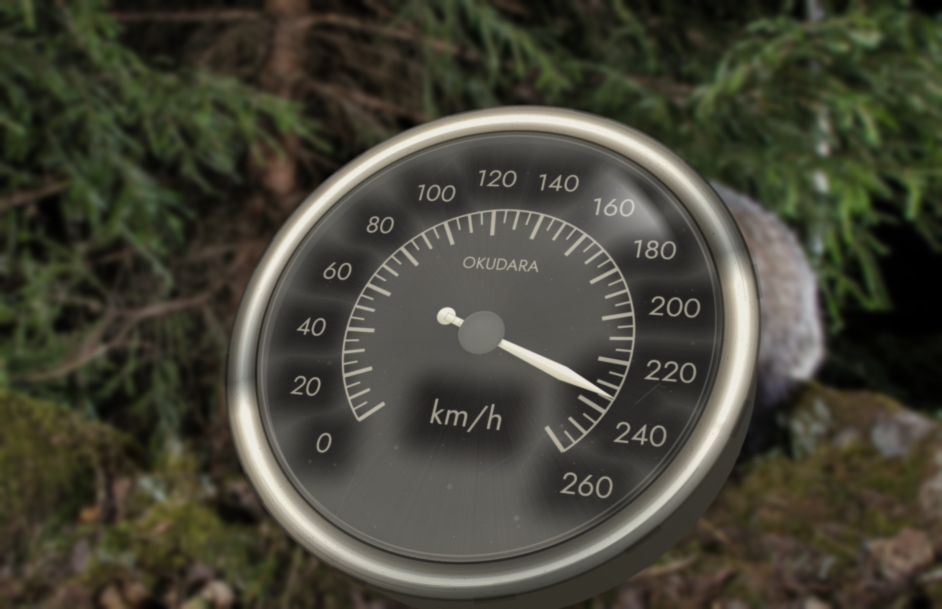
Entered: 235 km/h
